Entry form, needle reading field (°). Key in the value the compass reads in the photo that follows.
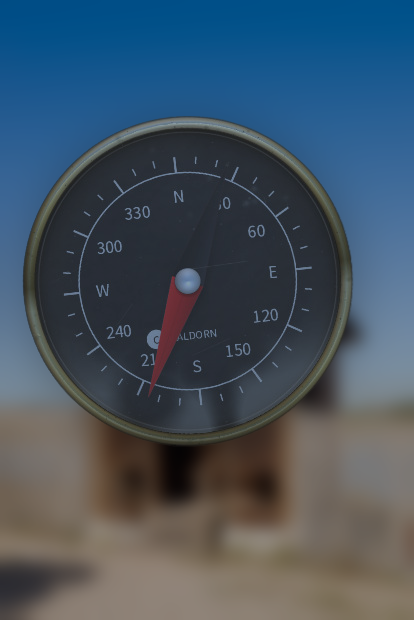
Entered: 205 °
